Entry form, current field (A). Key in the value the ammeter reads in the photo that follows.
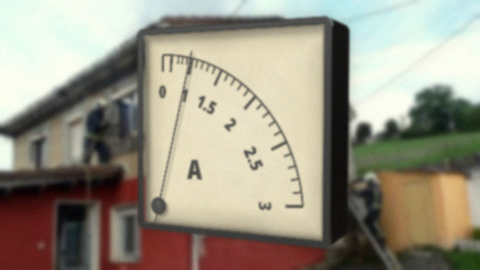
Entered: 1 A
